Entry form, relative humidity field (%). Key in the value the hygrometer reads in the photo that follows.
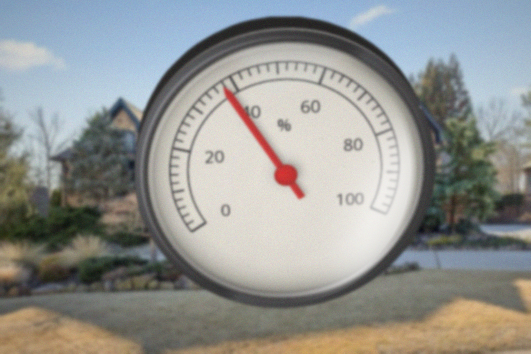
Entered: 38 %
